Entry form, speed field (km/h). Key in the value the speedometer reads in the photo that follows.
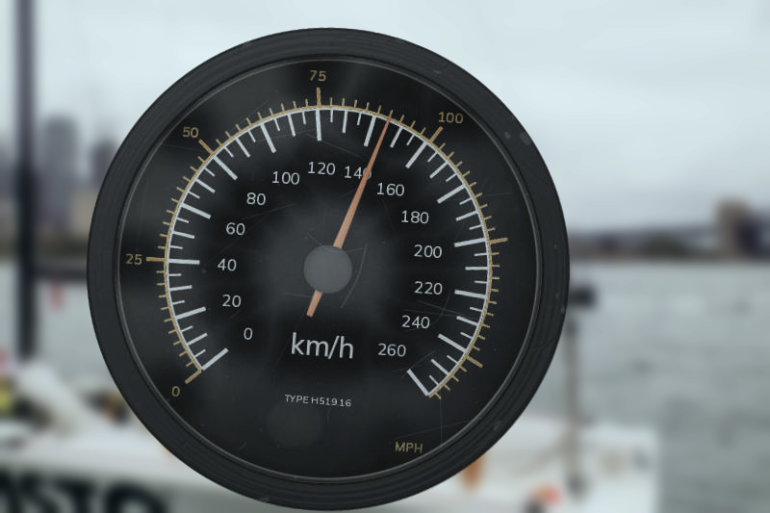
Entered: 145 km/h
